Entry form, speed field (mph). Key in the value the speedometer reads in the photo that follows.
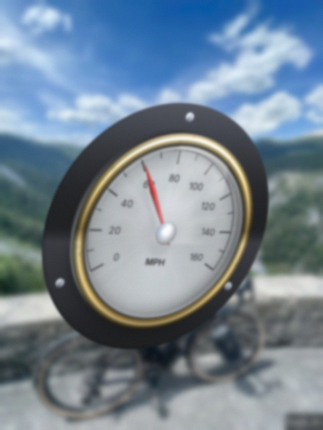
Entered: 60 mph
